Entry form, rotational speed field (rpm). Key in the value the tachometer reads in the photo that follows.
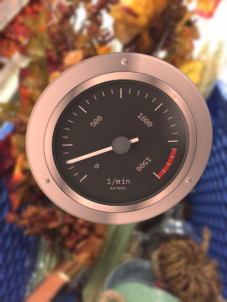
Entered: 150 rpm
